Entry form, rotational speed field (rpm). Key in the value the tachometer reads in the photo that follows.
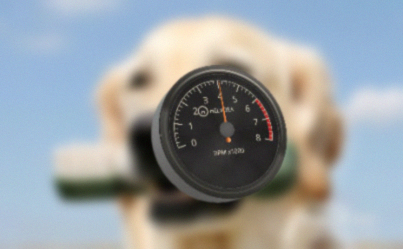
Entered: 4000 rpm
